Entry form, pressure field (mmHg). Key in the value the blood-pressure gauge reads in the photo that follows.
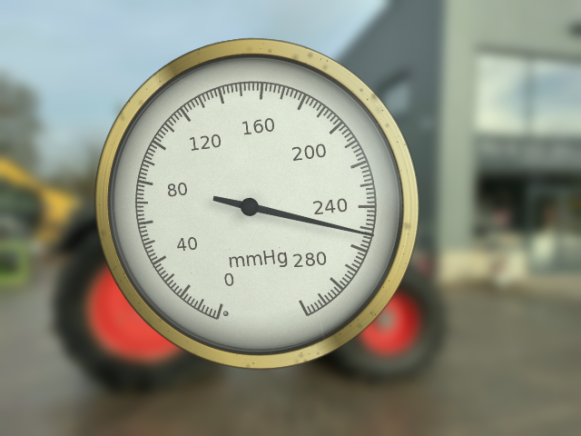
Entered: 252 mmHg
